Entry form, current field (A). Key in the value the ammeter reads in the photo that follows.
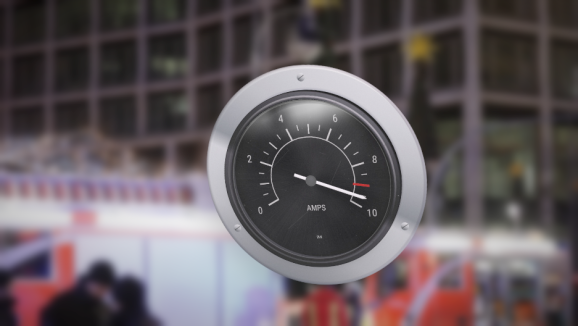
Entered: 9.5 A
